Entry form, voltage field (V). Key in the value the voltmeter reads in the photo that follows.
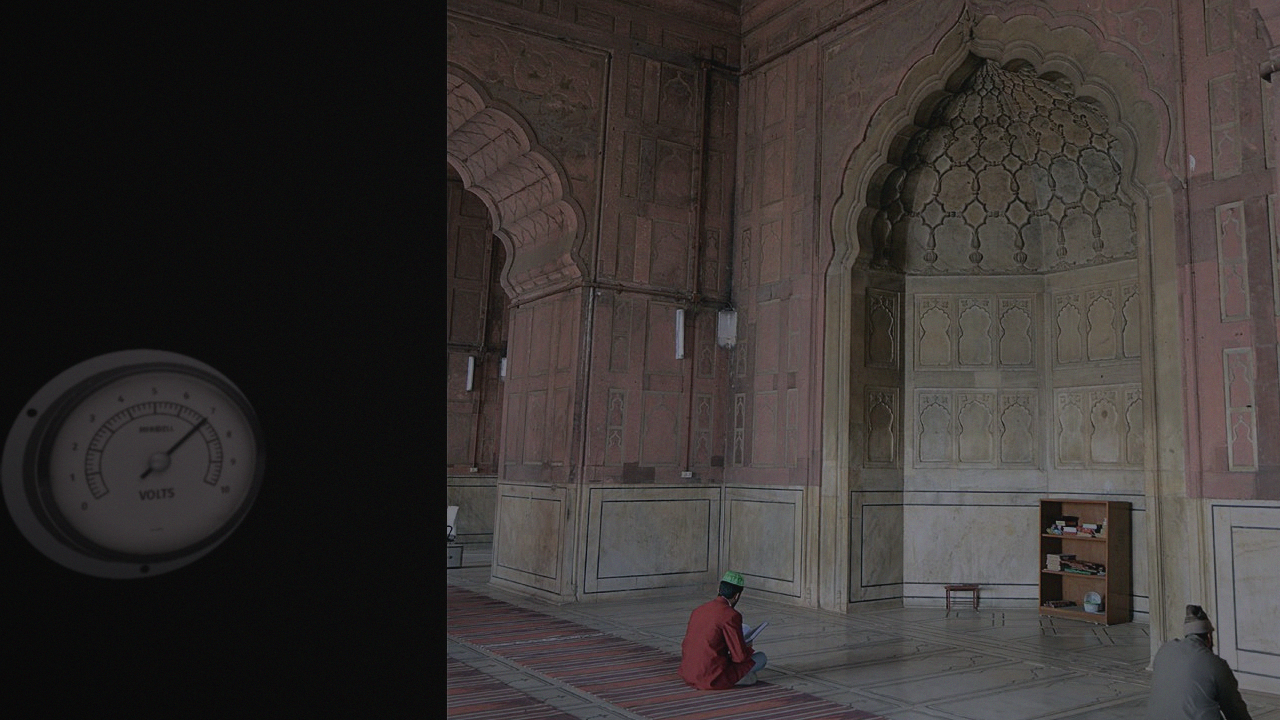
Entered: 7 V
